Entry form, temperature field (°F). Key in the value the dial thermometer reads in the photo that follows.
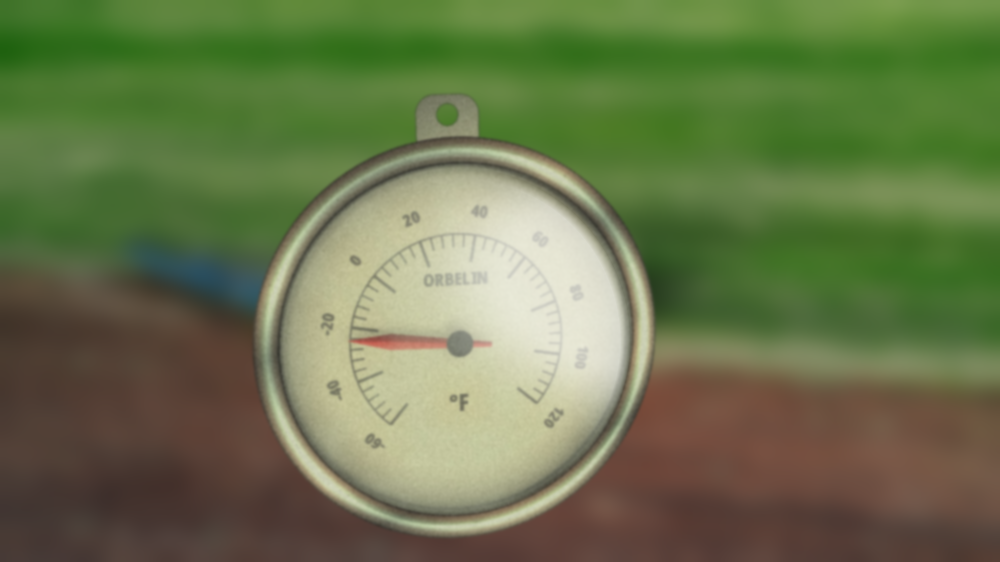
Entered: -24 °F
